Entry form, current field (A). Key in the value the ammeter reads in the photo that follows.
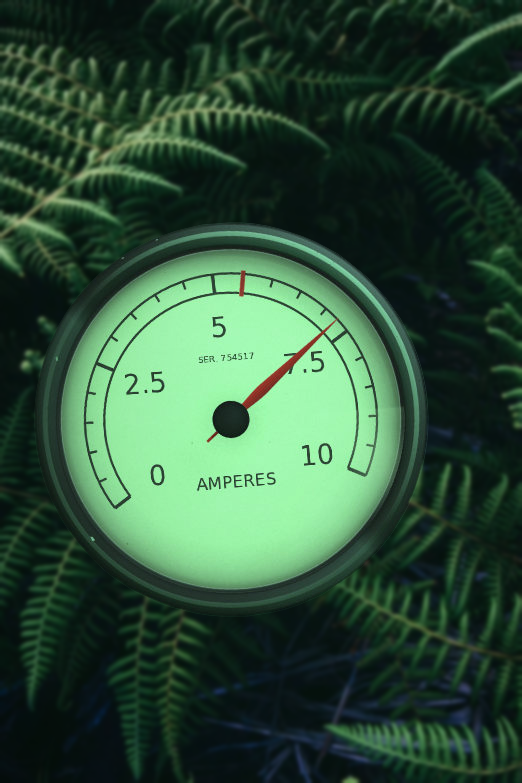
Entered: 7.25 A
